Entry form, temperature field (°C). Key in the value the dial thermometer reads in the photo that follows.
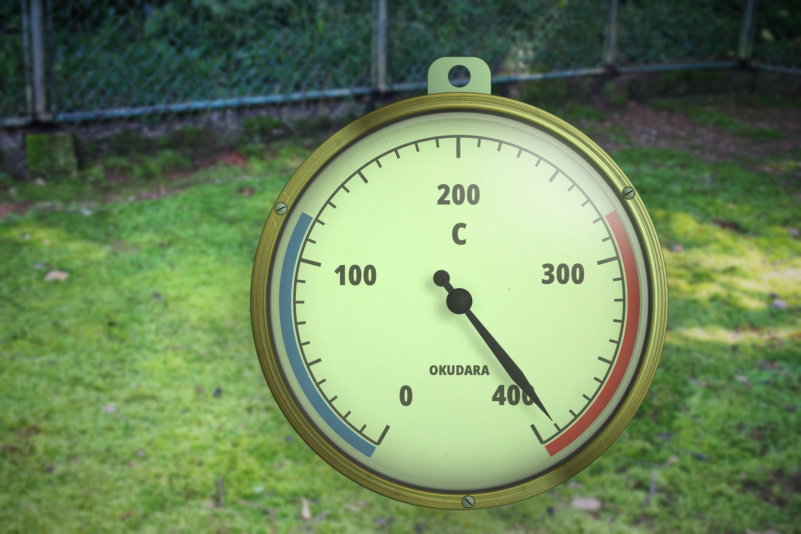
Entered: 390 °C
